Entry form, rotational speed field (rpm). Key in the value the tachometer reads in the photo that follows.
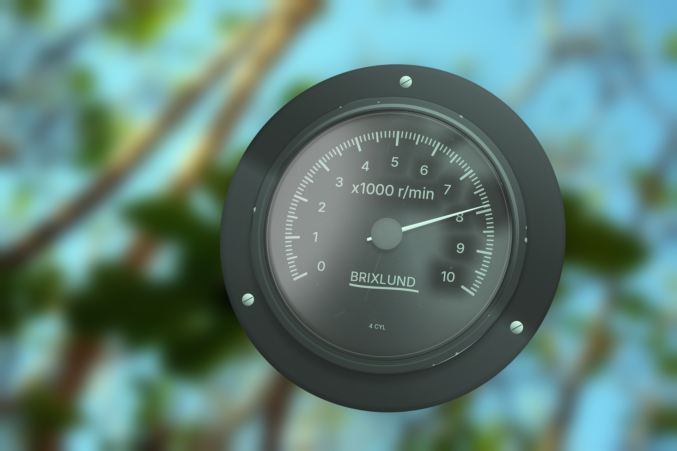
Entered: 7900 rpm
